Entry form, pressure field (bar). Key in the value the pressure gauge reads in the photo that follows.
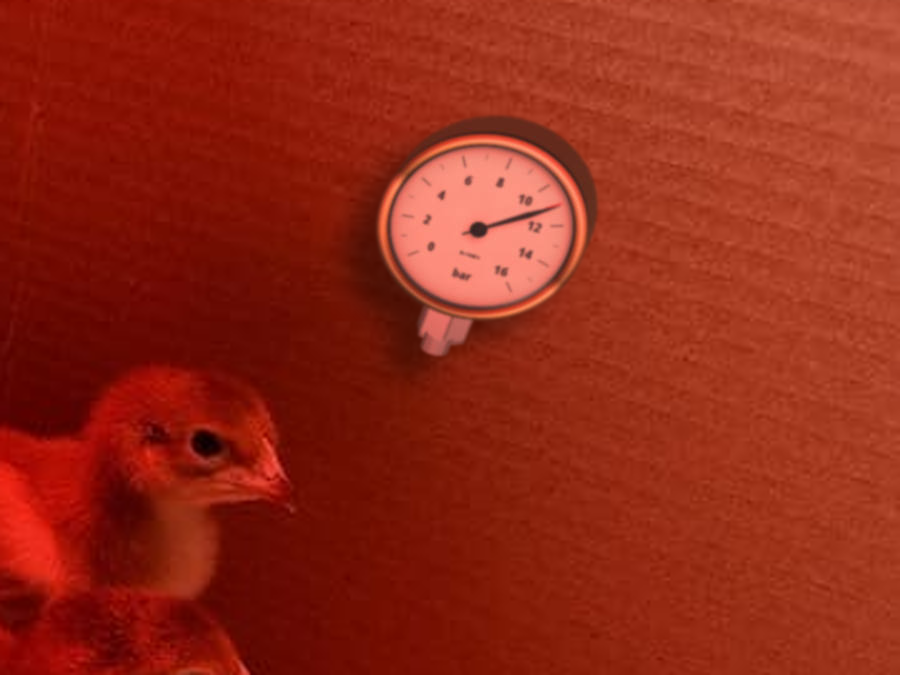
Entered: 11 bar
